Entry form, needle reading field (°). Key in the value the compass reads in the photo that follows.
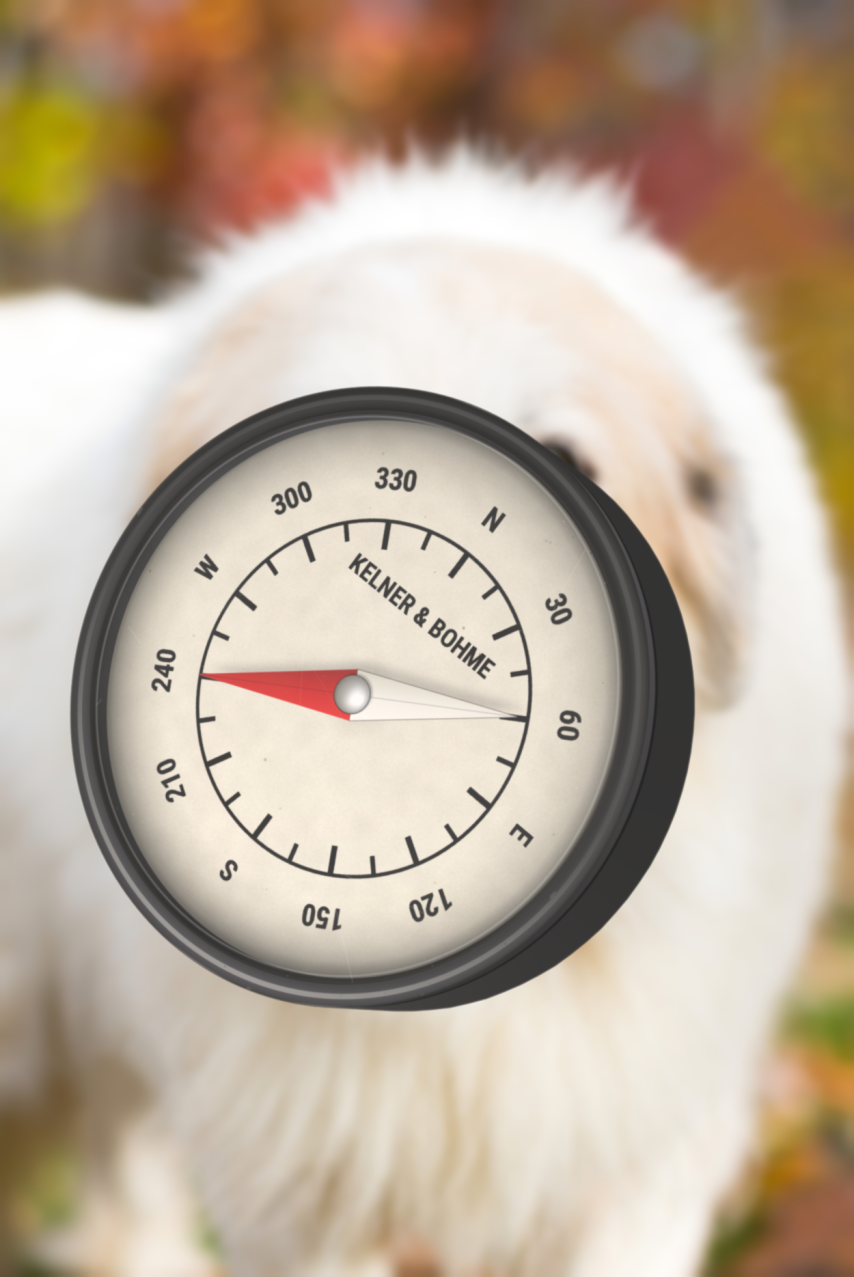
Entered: 240 °
